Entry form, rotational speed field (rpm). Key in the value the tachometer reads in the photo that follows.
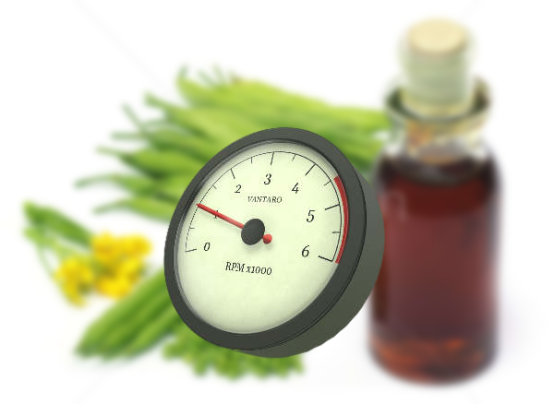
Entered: 1000 rpm
